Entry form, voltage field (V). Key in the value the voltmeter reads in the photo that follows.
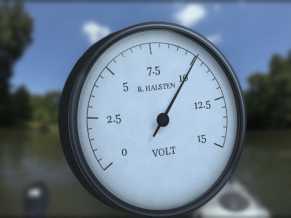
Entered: 10 V
